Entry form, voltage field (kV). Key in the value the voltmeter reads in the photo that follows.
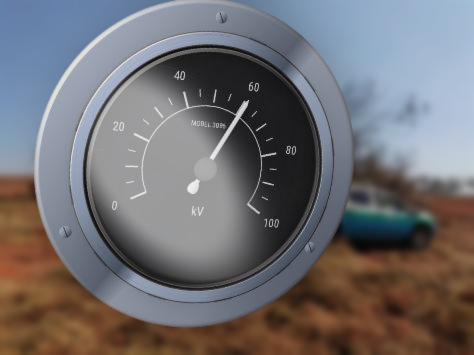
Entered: 60 kV
